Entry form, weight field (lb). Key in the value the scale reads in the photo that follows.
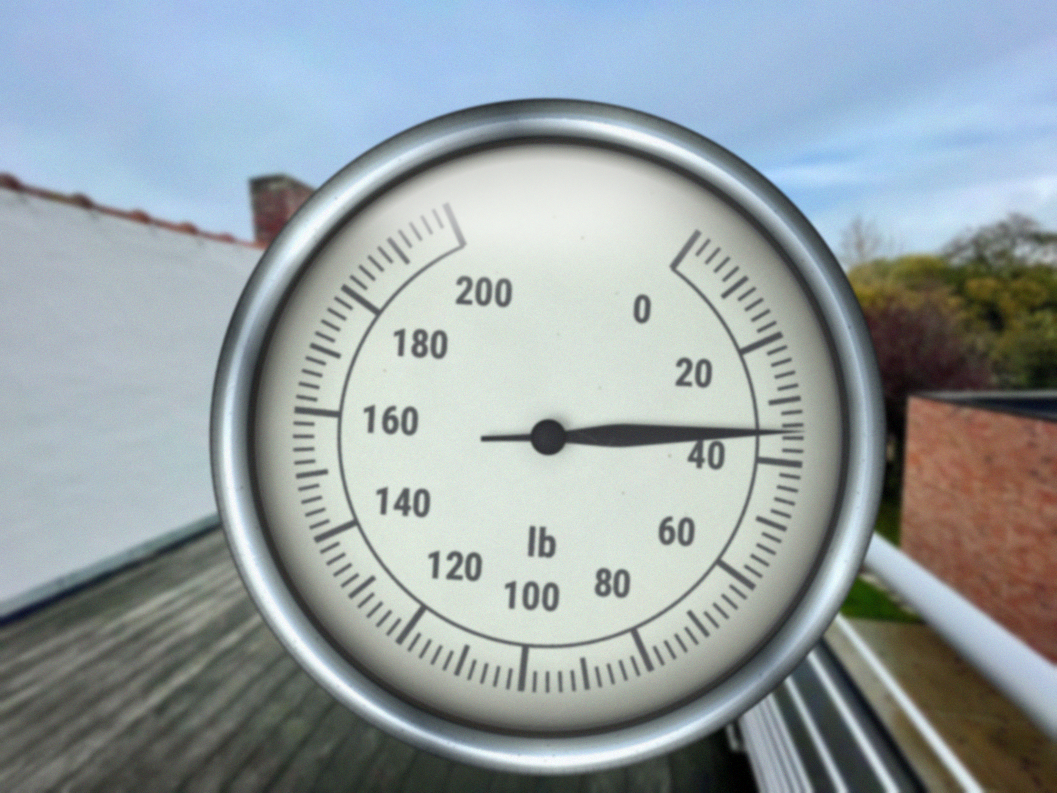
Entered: 35 lb
